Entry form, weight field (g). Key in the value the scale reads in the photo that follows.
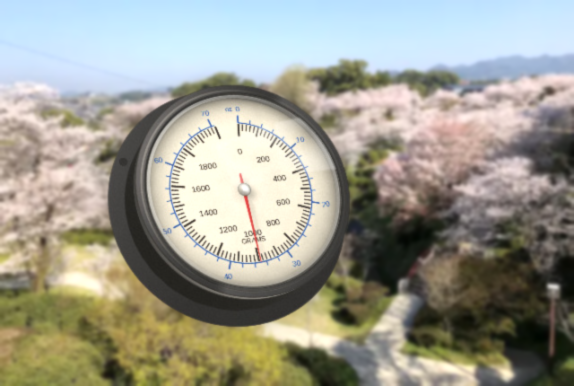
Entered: 1000 g
